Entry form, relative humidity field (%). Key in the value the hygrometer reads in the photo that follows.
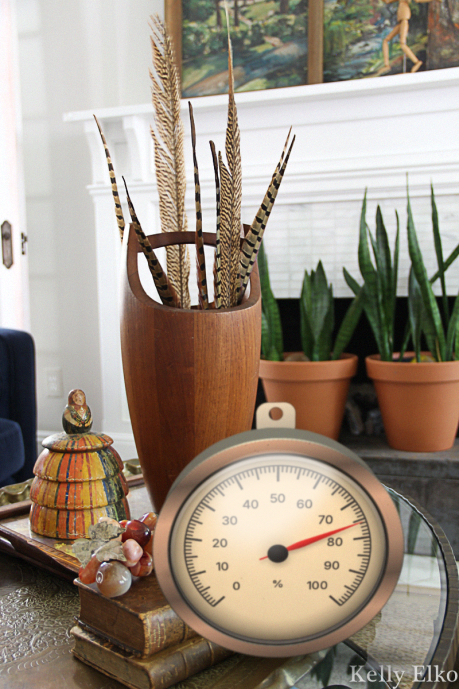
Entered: 75 %
